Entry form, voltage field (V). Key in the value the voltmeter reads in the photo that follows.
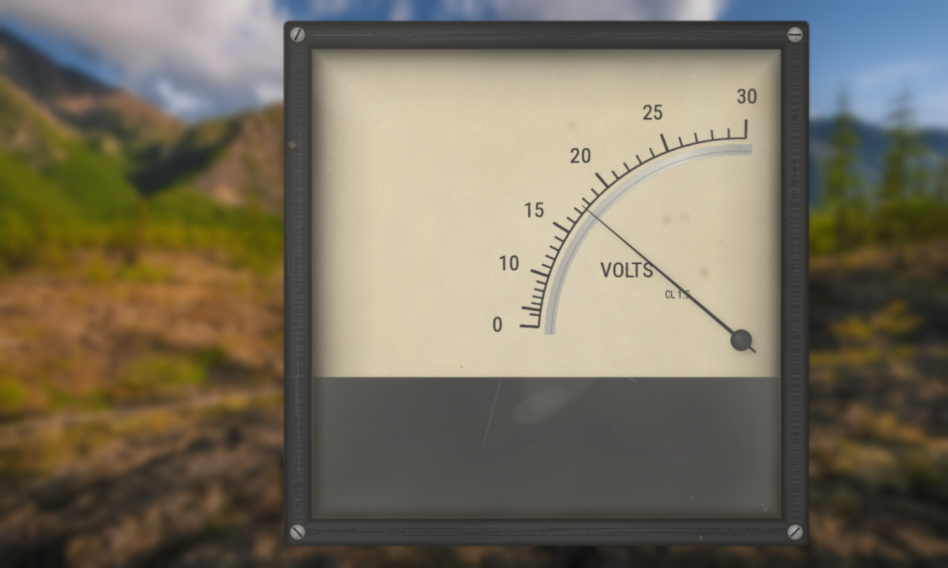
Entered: 17.5 V
